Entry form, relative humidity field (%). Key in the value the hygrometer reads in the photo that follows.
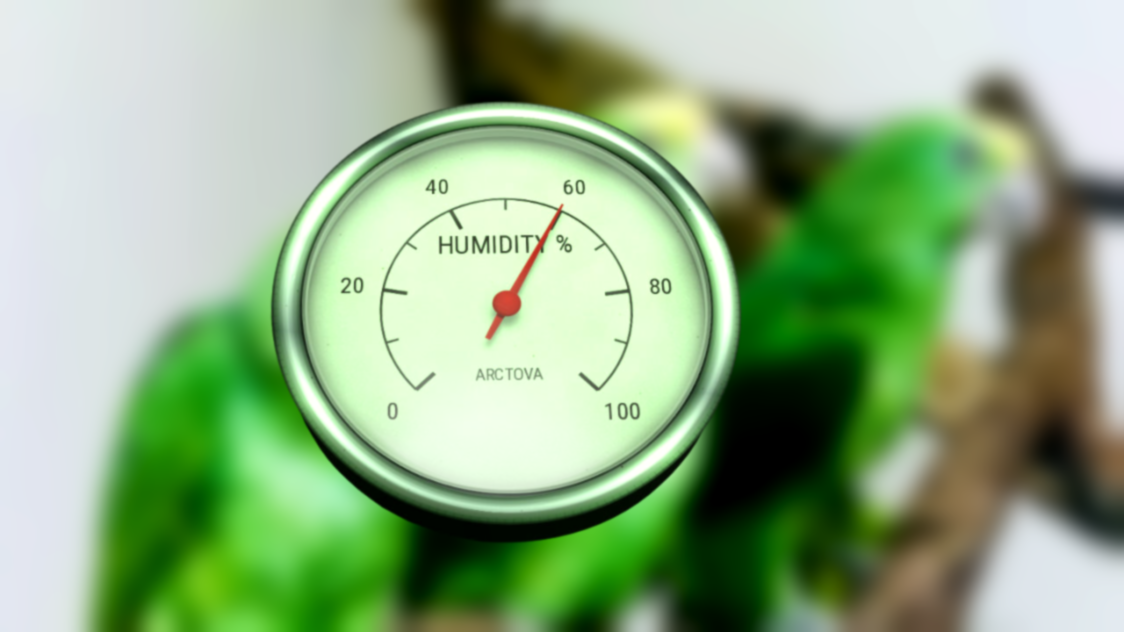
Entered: 60 %
